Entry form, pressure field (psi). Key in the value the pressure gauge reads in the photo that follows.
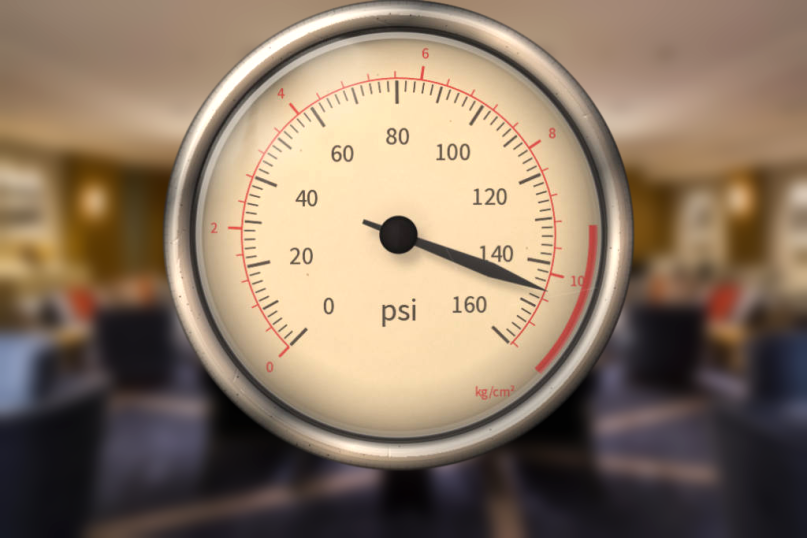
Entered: 146 psi
